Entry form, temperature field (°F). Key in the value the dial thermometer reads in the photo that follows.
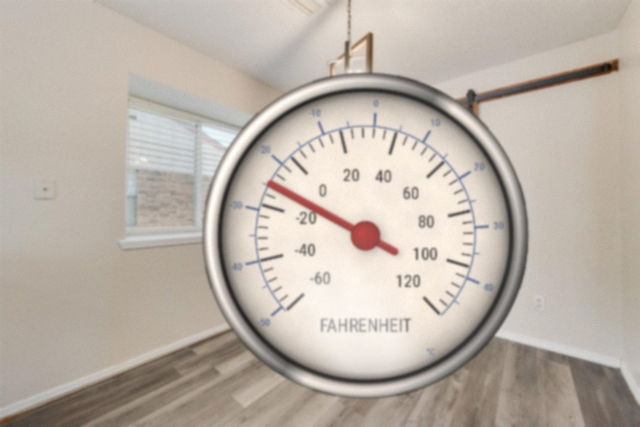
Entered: -12 °F
